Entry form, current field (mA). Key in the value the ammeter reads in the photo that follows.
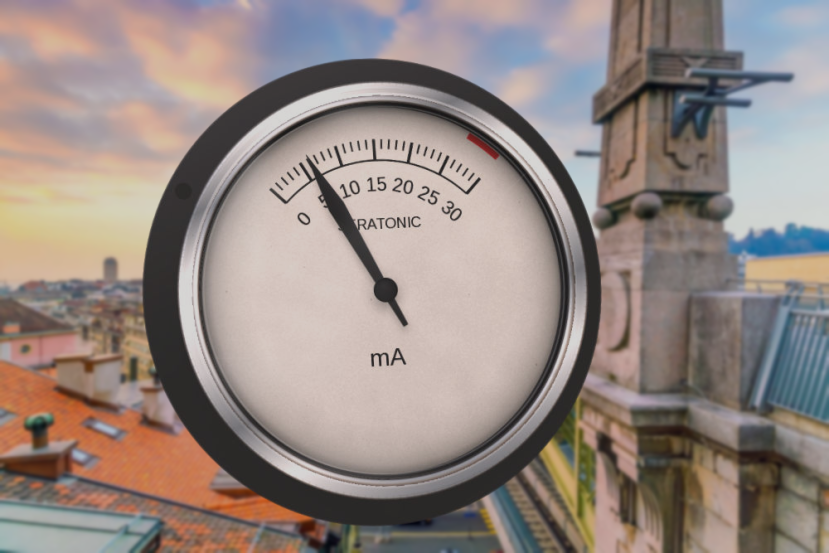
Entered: 6 mA
